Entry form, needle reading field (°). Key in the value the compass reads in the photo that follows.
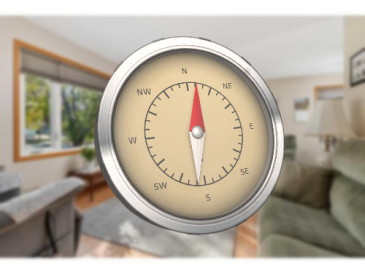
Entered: 10 °
